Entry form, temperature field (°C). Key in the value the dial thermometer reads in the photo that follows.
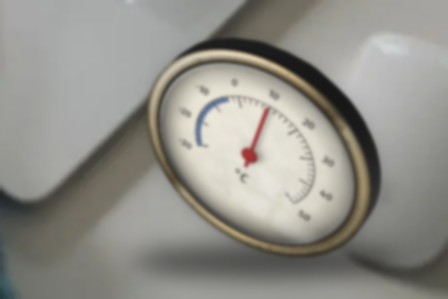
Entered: 10 °C
